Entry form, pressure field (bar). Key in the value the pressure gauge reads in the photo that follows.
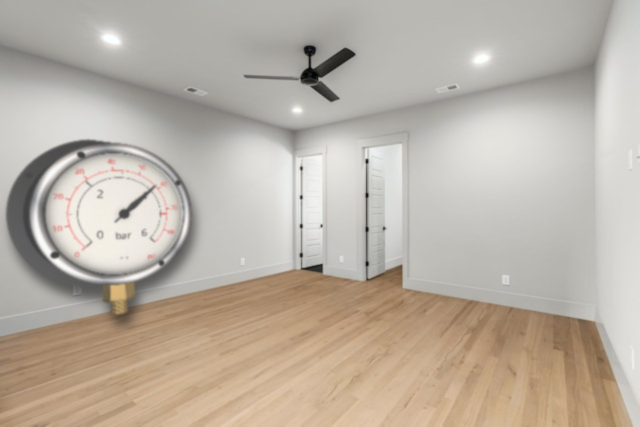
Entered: 4 bar
